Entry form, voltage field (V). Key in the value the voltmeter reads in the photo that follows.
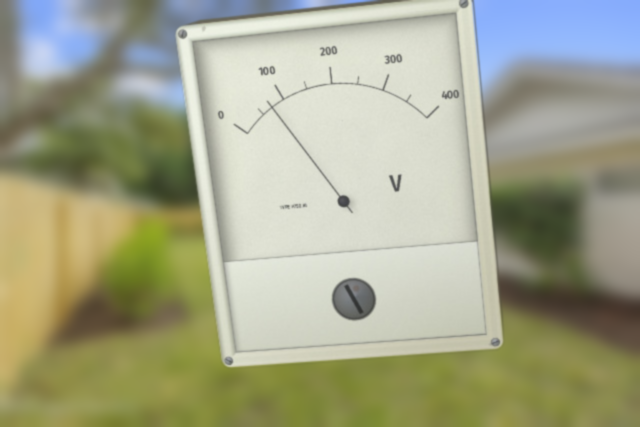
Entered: 75 V
